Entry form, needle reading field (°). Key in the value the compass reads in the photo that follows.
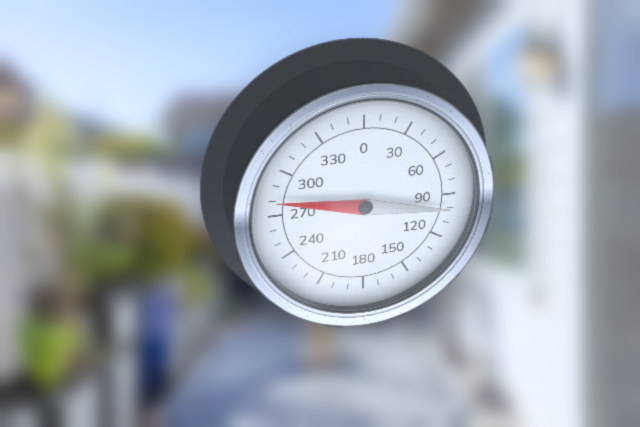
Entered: 280 °
